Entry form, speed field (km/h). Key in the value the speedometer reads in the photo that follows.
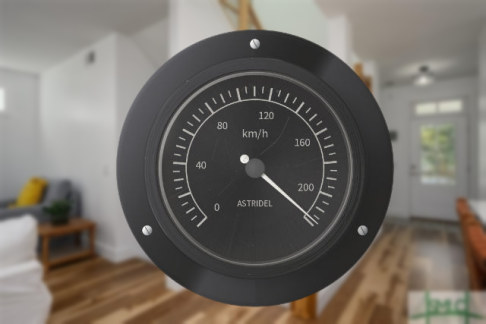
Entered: 217.5 km/h
